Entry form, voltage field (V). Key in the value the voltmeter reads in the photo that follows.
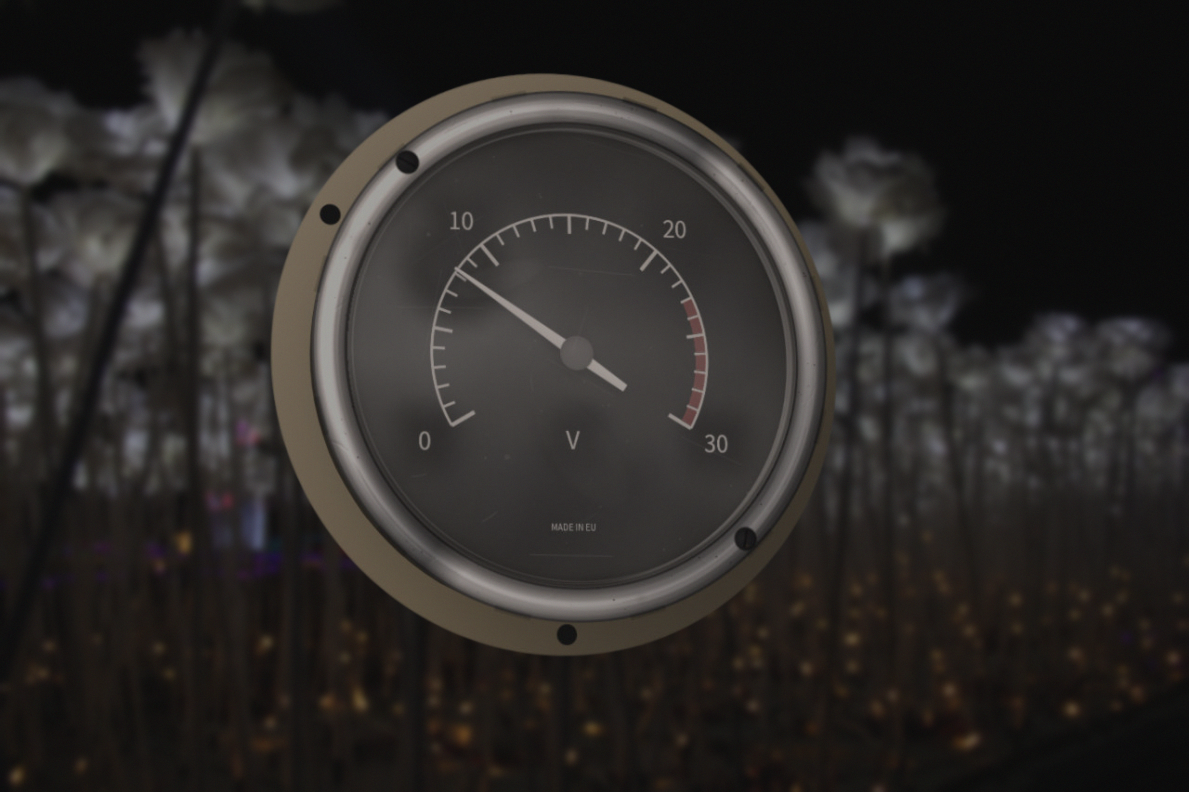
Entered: 8 V
